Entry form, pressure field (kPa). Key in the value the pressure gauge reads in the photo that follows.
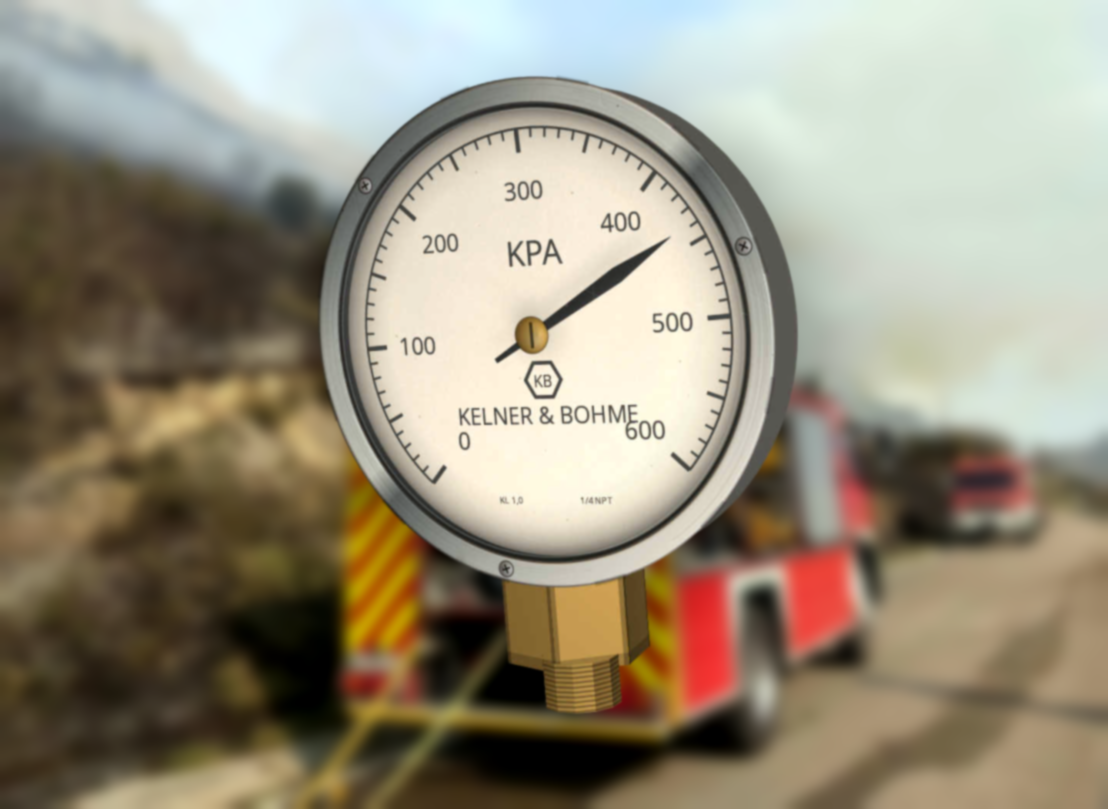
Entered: 440 kPa
